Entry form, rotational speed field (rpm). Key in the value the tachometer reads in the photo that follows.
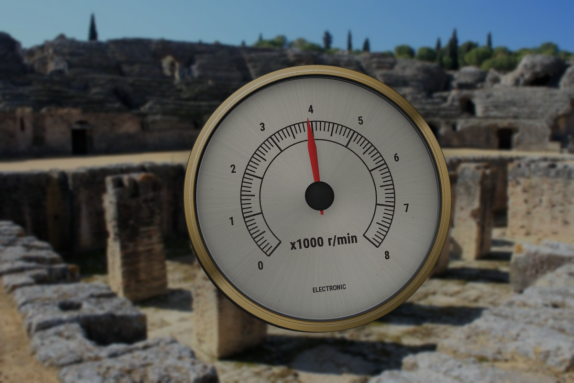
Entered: 3900 rpm
